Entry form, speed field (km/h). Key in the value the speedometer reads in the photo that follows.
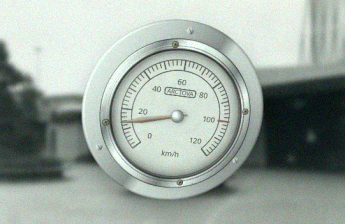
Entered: 14 km/h
